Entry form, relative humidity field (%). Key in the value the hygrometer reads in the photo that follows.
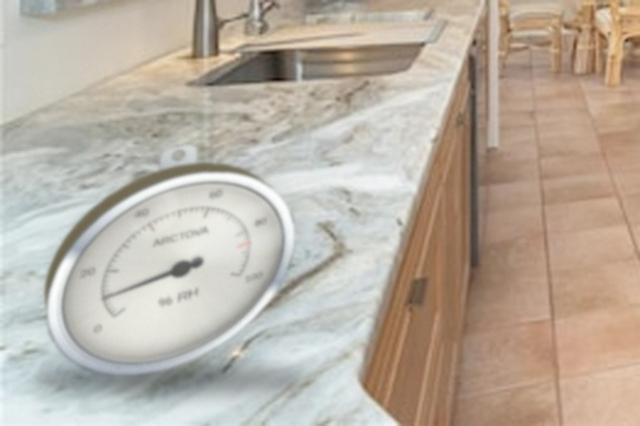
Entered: 10 %
